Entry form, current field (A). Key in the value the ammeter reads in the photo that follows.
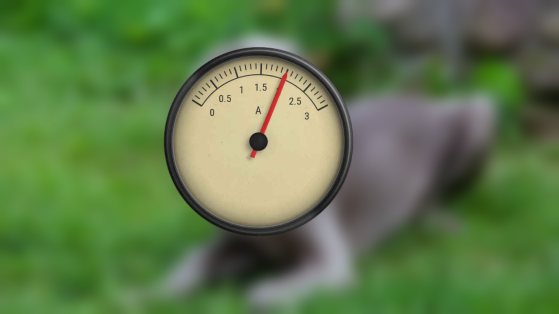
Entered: 2 A
